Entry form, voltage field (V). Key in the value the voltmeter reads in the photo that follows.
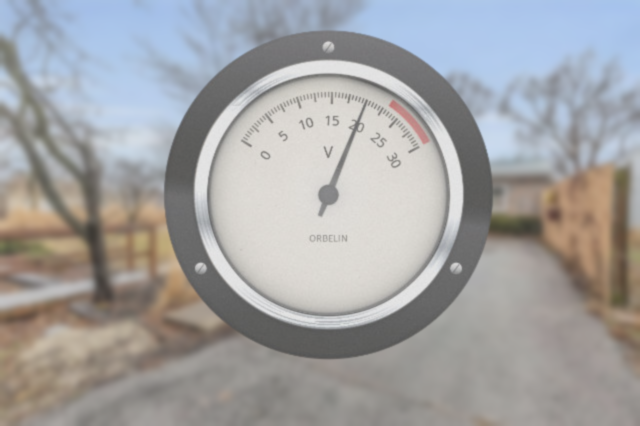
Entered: 20 V
